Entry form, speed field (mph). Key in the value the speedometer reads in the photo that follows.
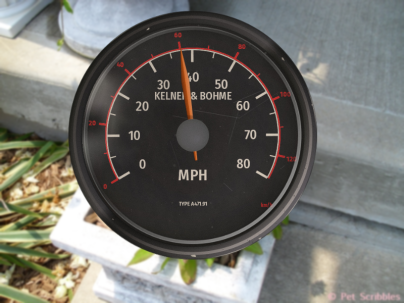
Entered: 37.5 mph
